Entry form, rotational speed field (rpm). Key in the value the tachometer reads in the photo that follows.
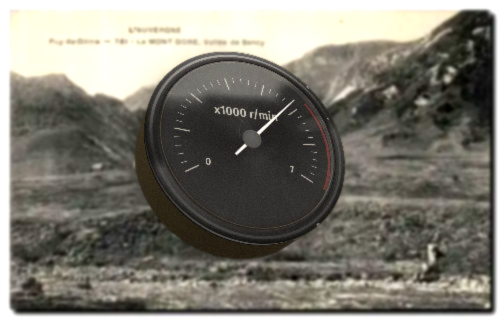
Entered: 4800 rpm
